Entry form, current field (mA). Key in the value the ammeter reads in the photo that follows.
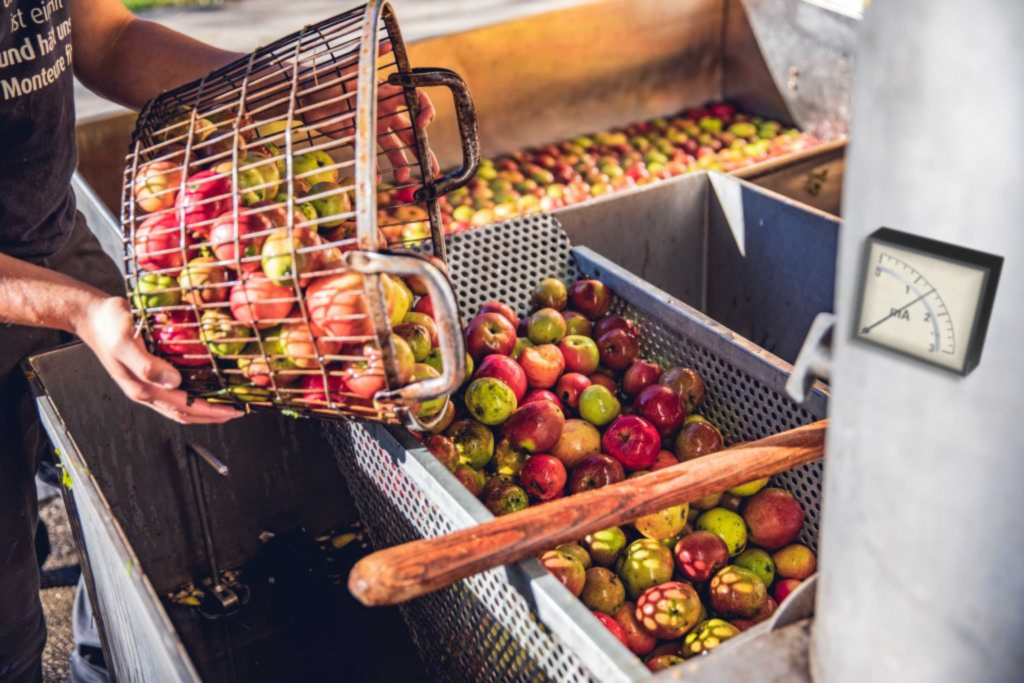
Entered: 1.4 mA
